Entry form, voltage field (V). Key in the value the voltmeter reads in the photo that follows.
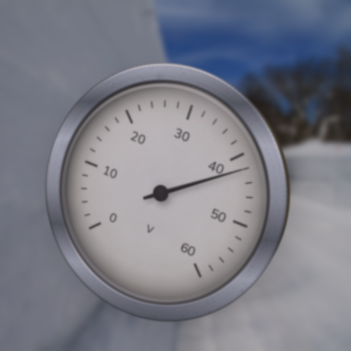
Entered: 42 V
